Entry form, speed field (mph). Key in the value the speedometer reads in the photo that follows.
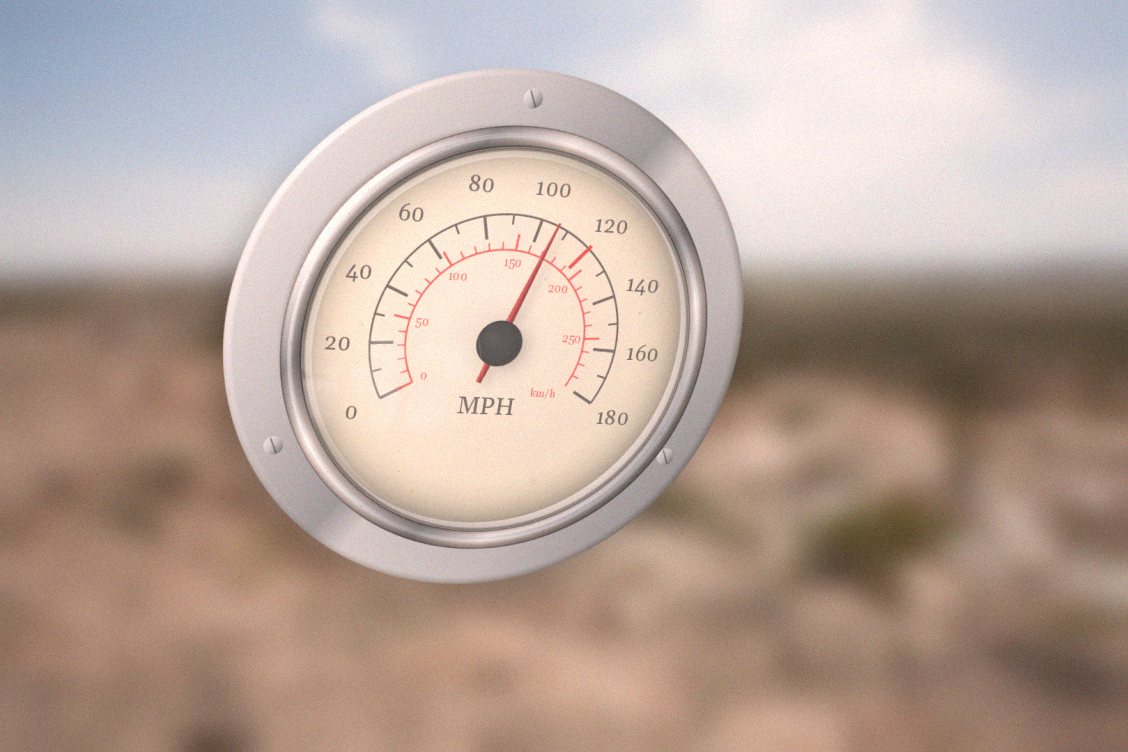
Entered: 105 mph
